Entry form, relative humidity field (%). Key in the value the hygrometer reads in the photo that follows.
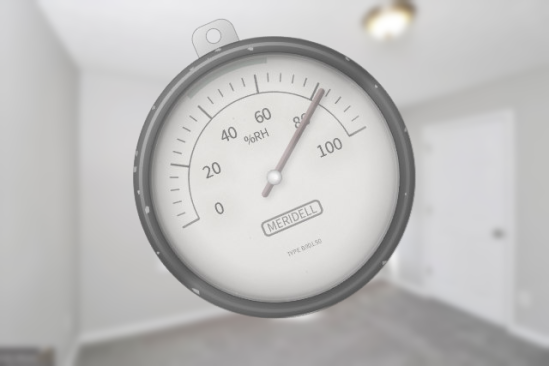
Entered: 82 %
